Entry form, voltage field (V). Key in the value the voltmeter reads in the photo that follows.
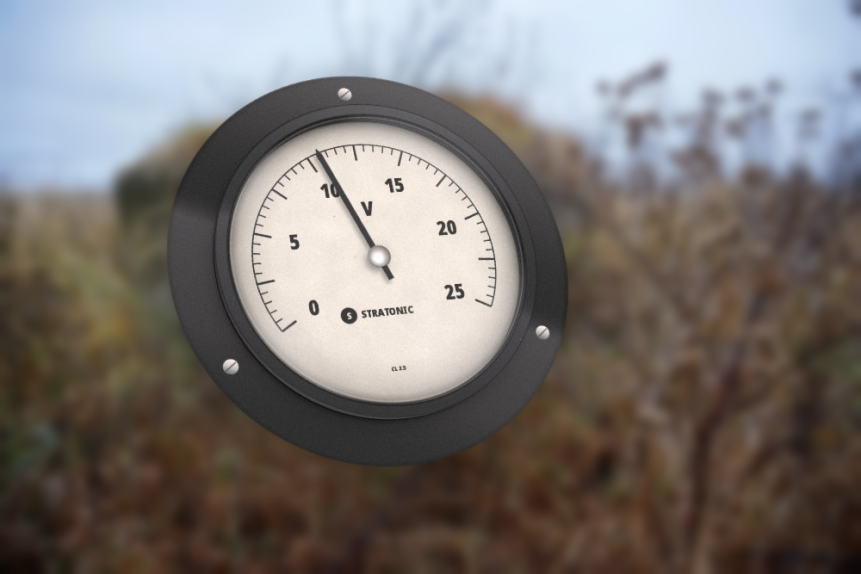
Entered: 10.5 V
